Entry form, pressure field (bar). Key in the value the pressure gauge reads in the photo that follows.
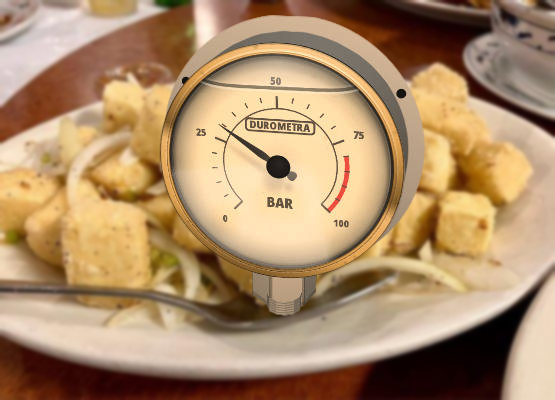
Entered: 30 bar
